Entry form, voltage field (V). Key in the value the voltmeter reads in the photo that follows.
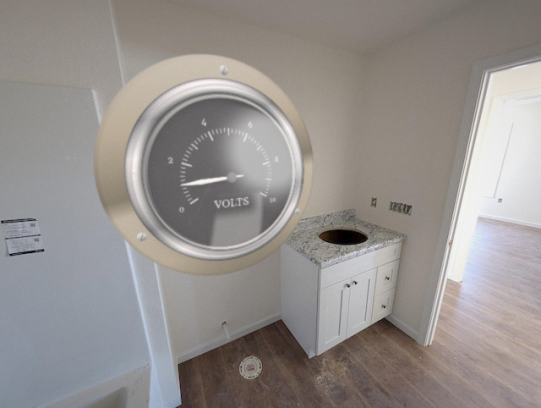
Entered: 1 V
